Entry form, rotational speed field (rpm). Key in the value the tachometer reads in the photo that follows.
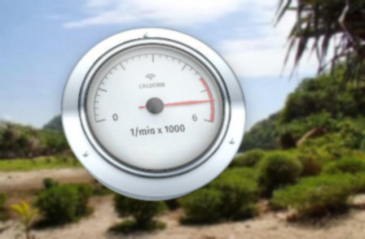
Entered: 5400 rpm
